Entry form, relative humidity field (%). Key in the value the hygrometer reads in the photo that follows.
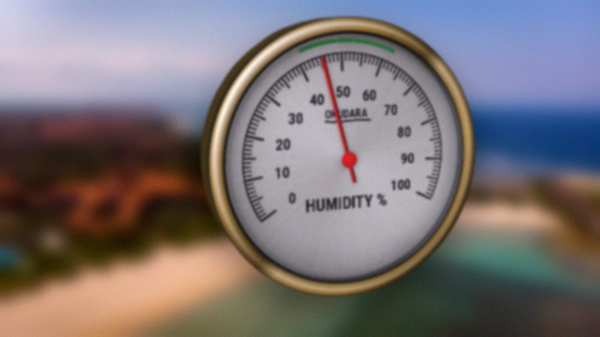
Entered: 45 %
